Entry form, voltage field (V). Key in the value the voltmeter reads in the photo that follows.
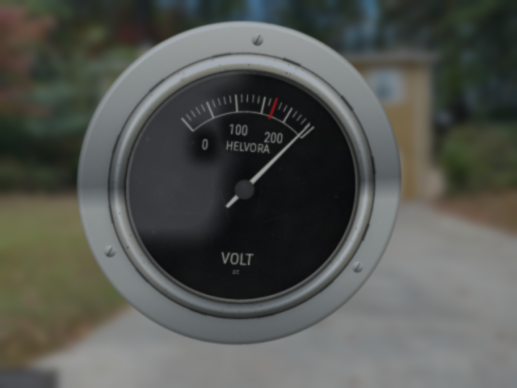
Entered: 240 V
